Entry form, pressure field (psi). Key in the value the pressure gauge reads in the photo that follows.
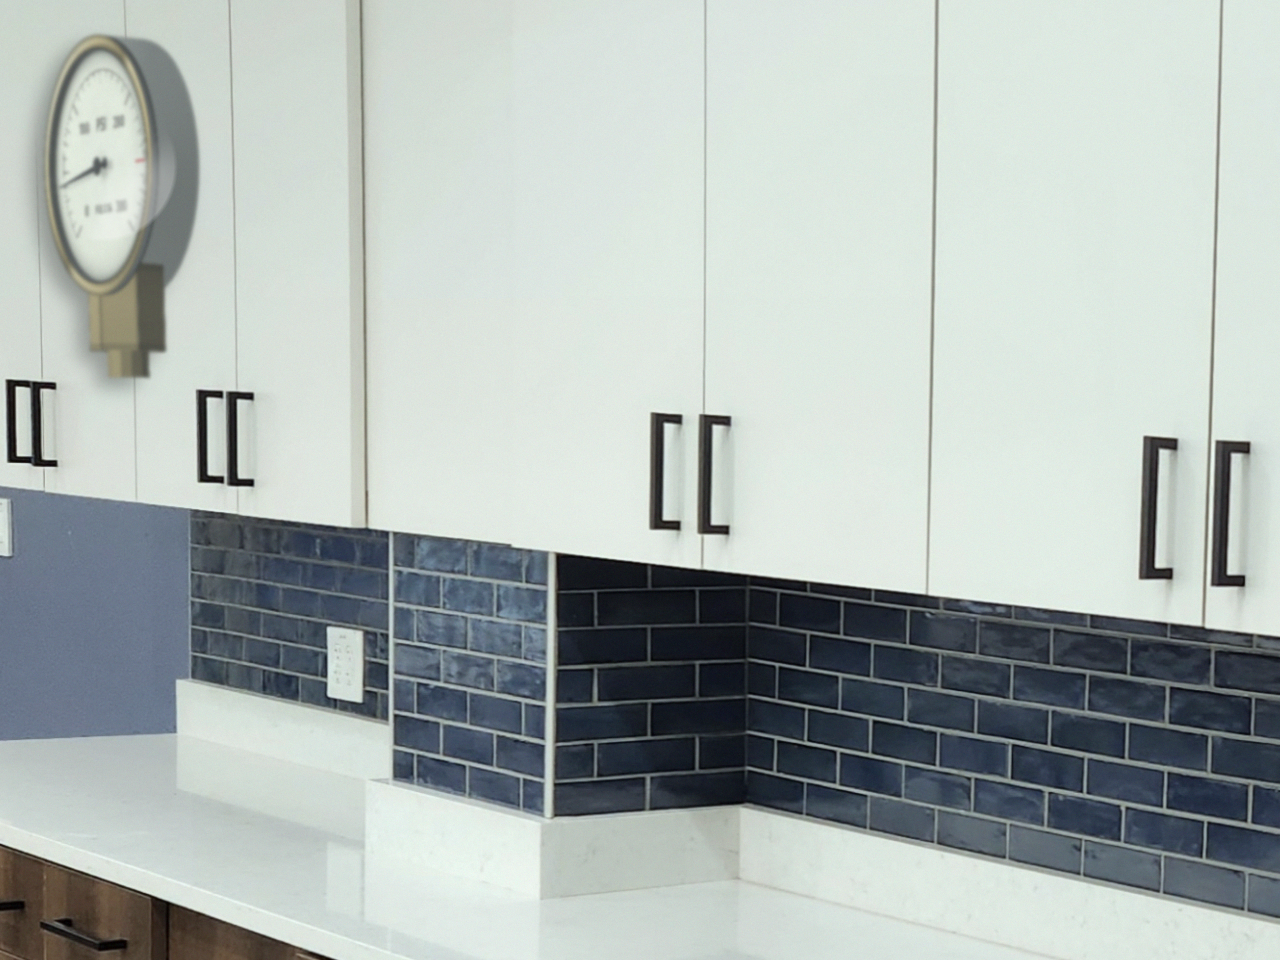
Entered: 40 psi
